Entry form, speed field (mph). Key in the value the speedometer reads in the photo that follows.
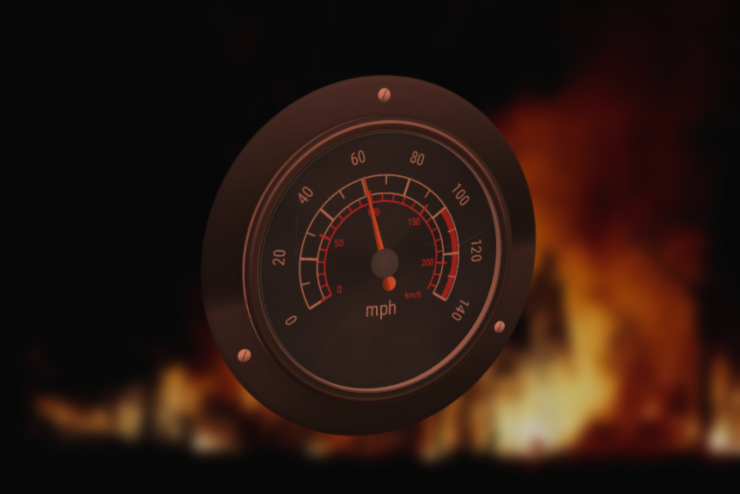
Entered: 60 mph
